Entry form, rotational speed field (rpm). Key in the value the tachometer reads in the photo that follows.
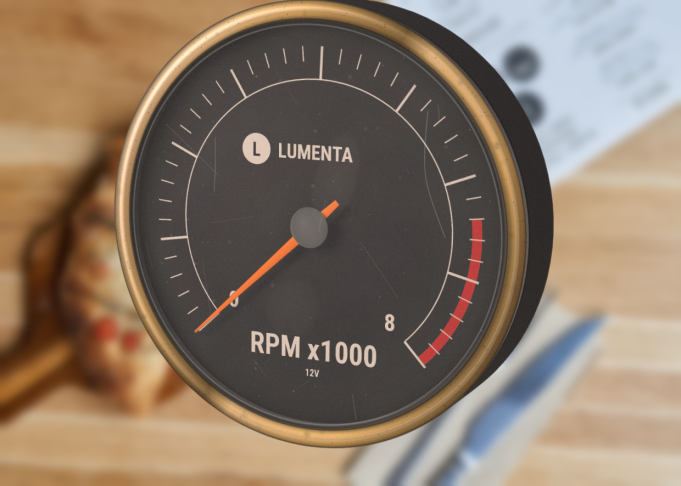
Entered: 0 rpm
